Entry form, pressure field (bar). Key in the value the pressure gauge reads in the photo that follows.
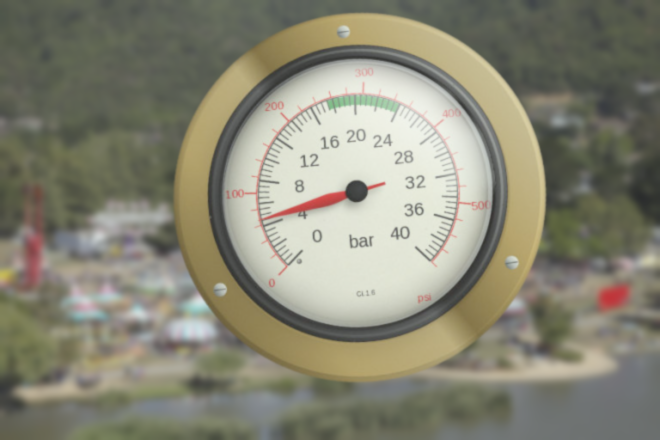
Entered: 4.5 bar
